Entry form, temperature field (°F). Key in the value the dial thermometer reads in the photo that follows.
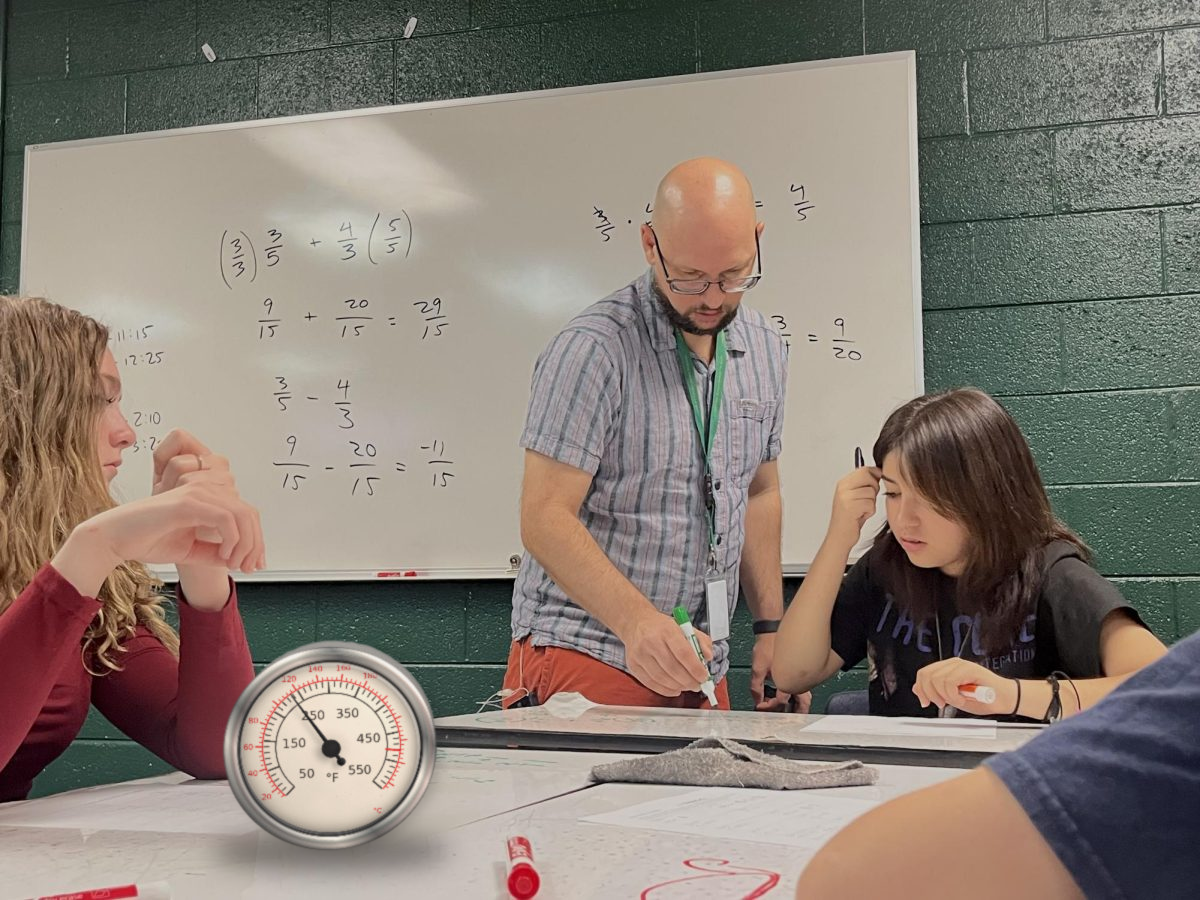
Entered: 240 °F
